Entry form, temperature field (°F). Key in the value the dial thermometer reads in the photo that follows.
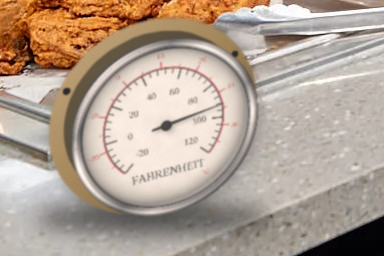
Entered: 92 °F
